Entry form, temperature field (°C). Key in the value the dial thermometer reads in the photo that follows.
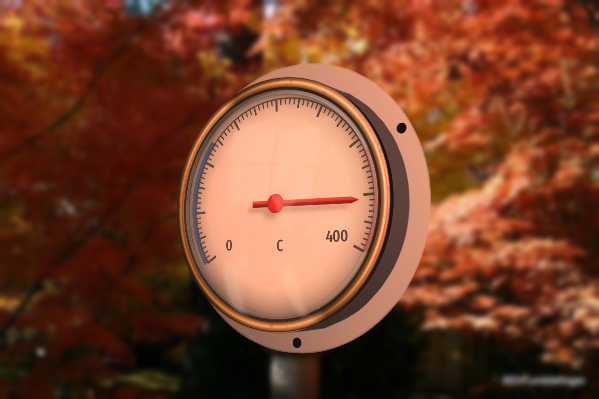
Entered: 355 °C
